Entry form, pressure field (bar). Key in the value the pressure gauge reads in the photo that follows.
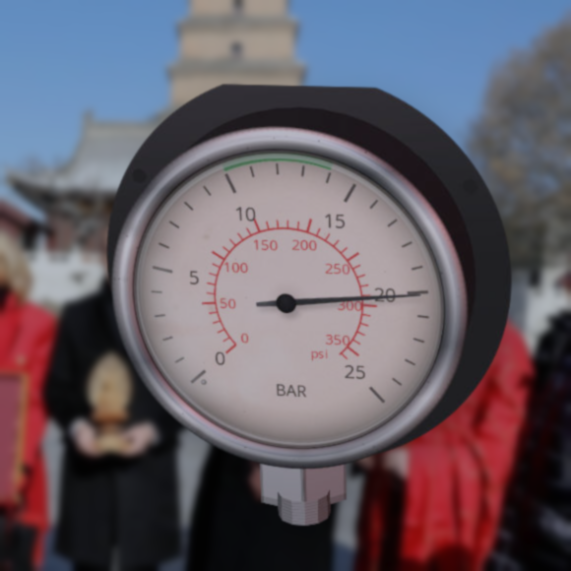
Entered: 20 bar
